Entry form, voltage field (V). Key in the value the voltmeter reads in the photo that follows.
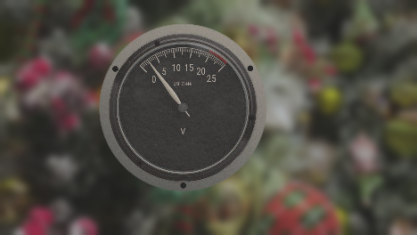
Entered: 2.5 V
